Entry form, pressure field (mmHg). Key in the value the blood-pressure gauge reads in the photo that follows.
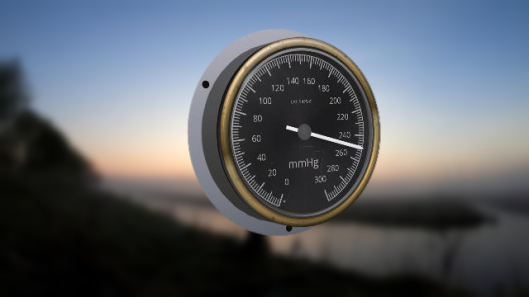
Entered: 250 mmHg
